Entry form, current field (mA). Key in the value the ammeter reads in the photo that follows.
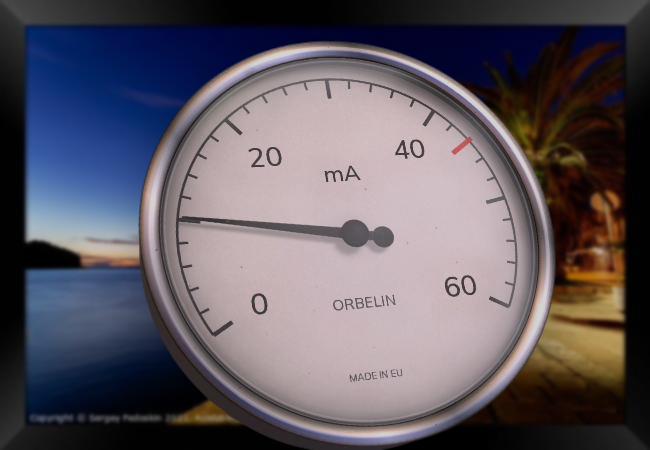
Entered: 10 mA
